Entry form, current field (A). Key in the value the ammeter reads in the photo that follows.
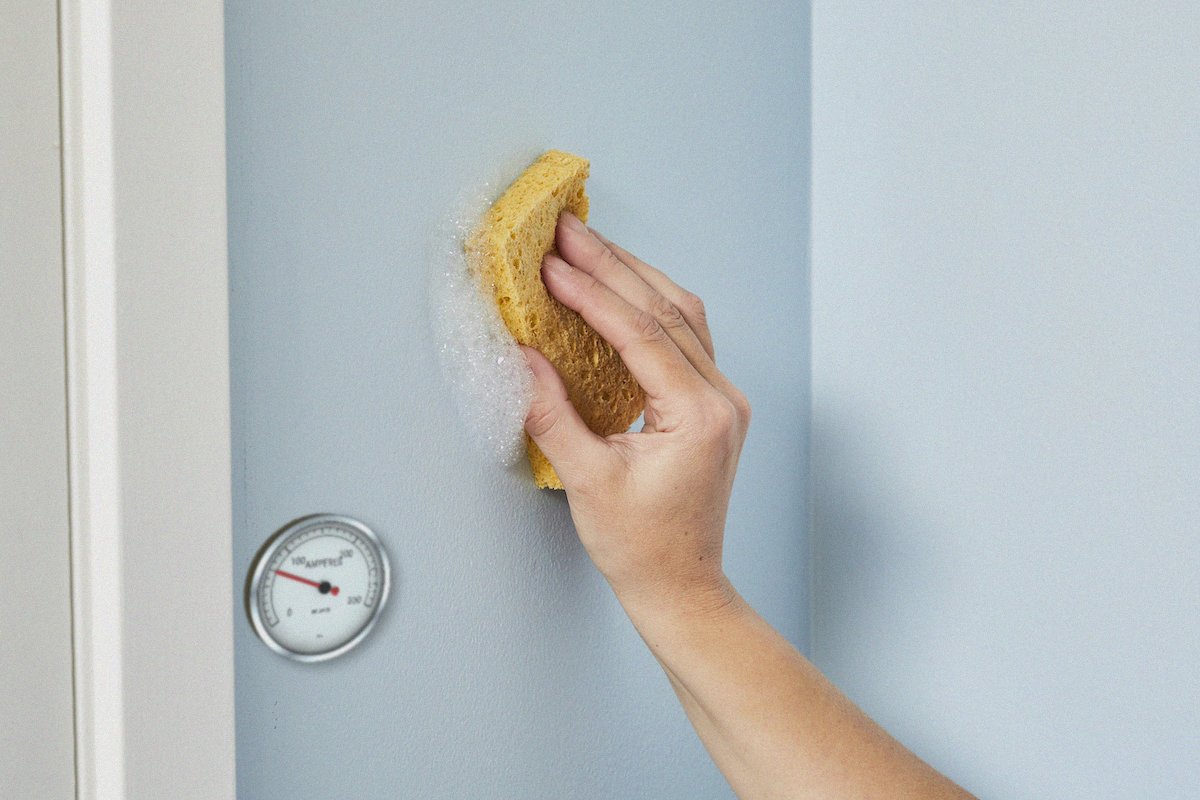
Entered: 70 A
